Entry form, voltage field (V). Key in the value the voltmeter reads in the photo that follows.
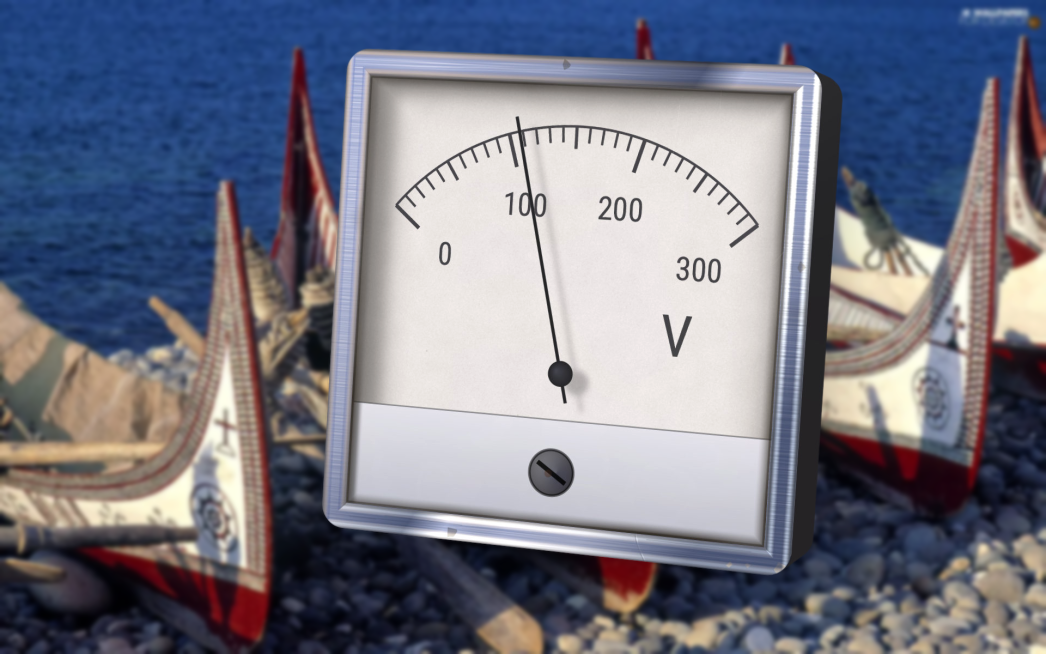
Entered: 110 V
